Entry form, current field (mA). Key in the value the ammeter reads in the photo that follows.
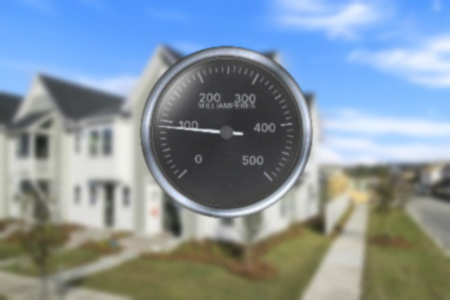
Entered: 90 mA
